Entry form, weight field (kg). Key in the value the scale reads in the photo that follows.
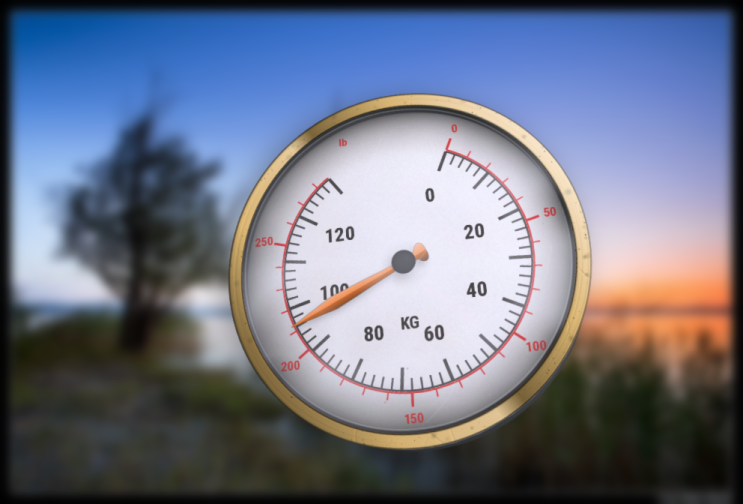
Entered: 96 kg
